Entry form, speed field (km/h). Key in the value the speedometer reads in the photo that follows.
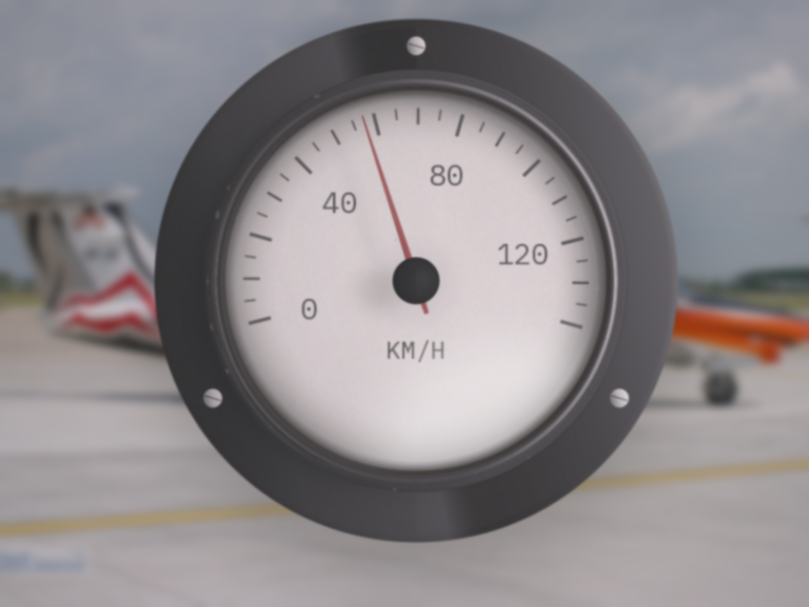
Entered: 57.5 km/h
